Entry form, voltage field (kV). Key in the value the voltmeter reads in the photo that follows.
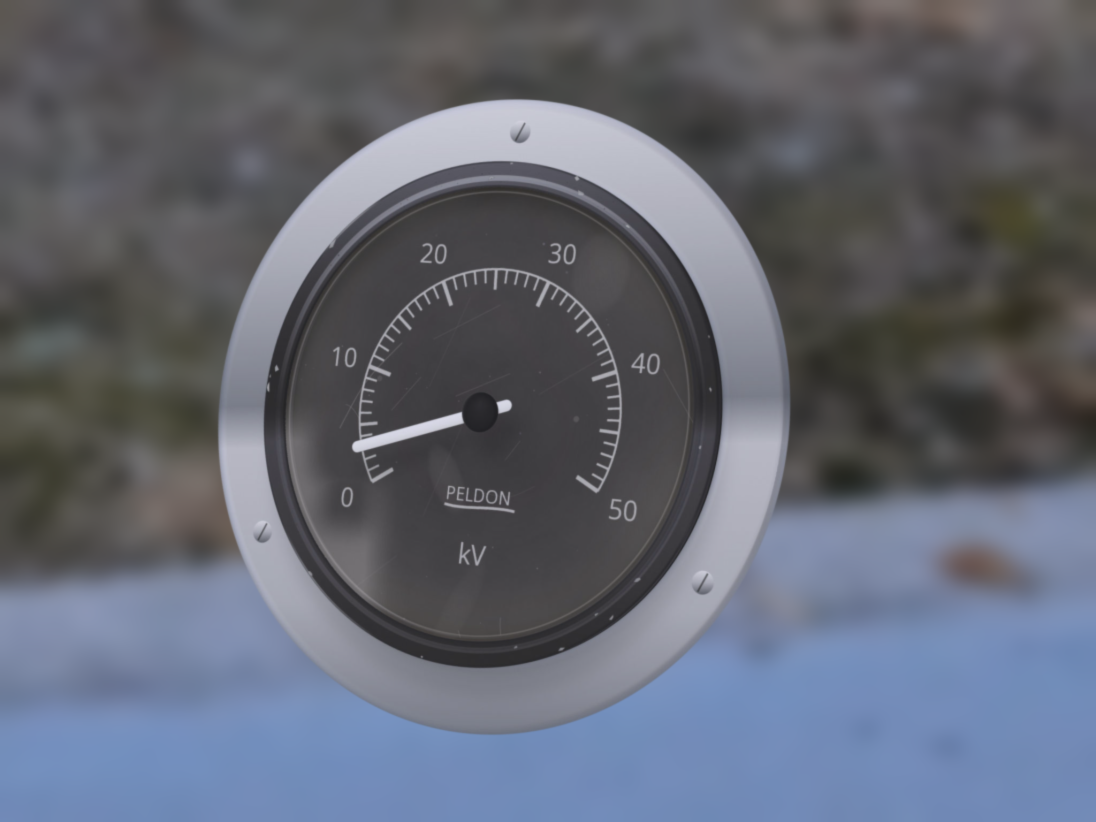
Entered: 3 kV
